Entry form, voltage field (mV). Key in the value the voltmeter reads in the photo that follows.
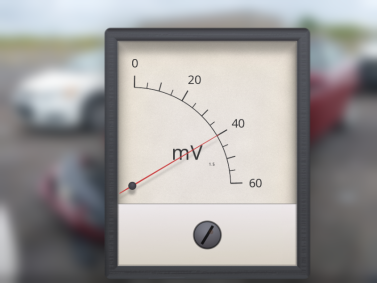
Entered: 40 mV
